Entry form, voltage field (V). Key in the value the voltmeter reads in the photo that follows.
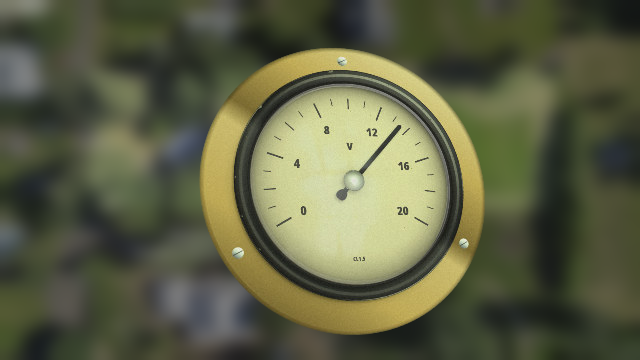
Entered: 13.5 V
